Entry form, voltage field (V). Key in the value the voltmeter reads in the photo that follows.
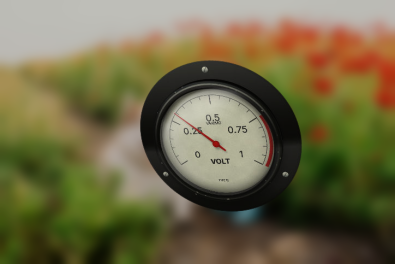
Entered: 0.3 V
